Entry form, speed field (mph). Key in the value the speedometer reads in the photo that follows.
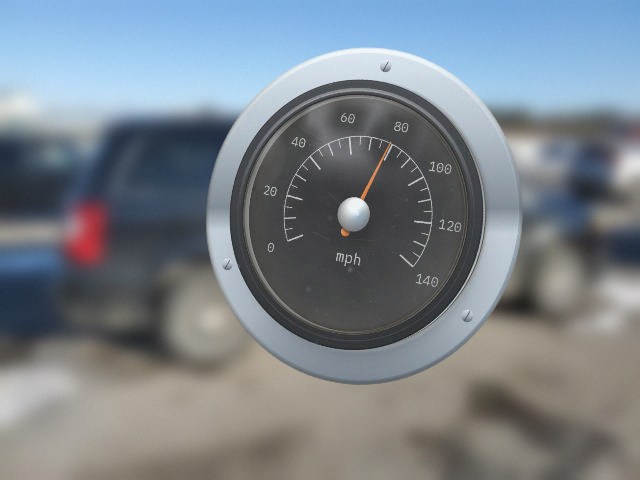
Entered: 80 mph
